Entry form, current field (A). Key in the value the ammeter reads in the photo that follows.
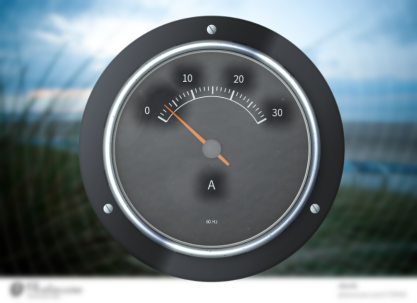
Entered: 3 A
